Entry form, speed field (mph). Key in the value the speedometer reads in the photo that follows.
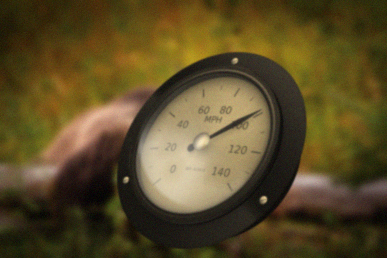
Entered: 100 mph
